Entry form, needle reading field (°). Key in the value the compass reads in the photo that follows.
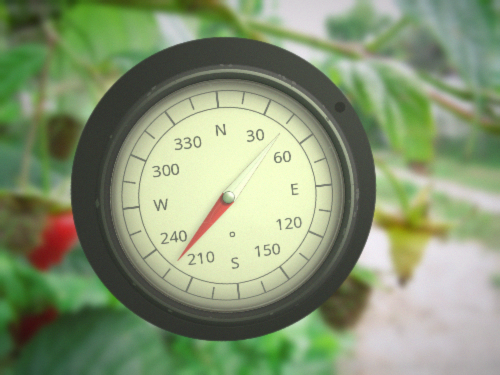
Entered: 225 °
